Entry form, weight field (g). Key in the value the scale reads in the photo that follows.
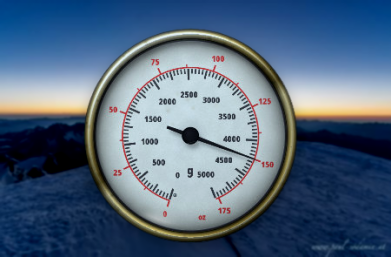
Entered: 4250 g
